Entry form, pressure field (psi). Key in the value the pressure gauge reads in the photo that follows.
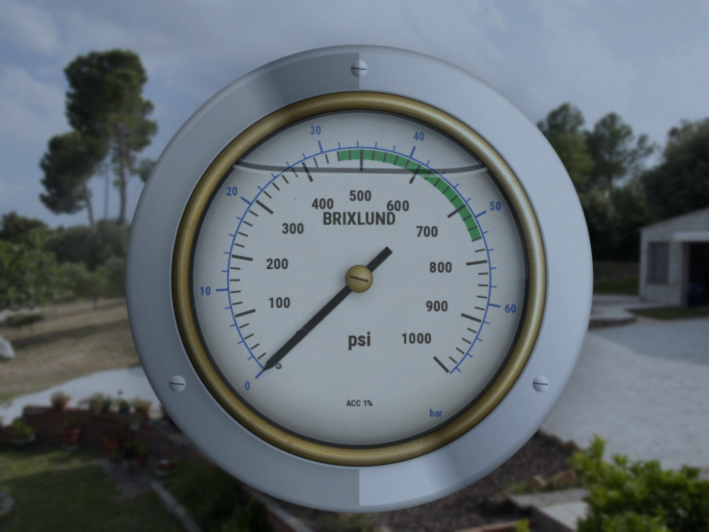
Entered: 0 psi
